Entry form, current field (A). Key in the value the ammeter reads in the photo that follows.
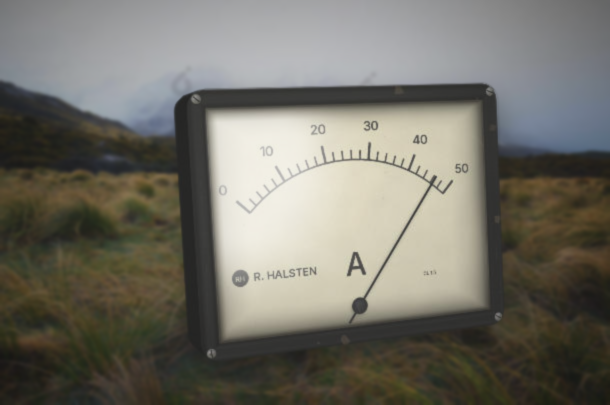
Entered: 46 A
